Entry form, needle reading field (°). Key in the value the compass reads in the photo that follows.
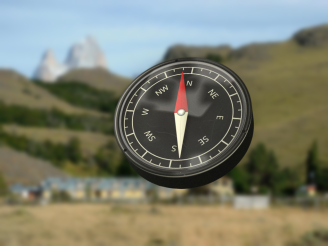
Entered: 350 °
